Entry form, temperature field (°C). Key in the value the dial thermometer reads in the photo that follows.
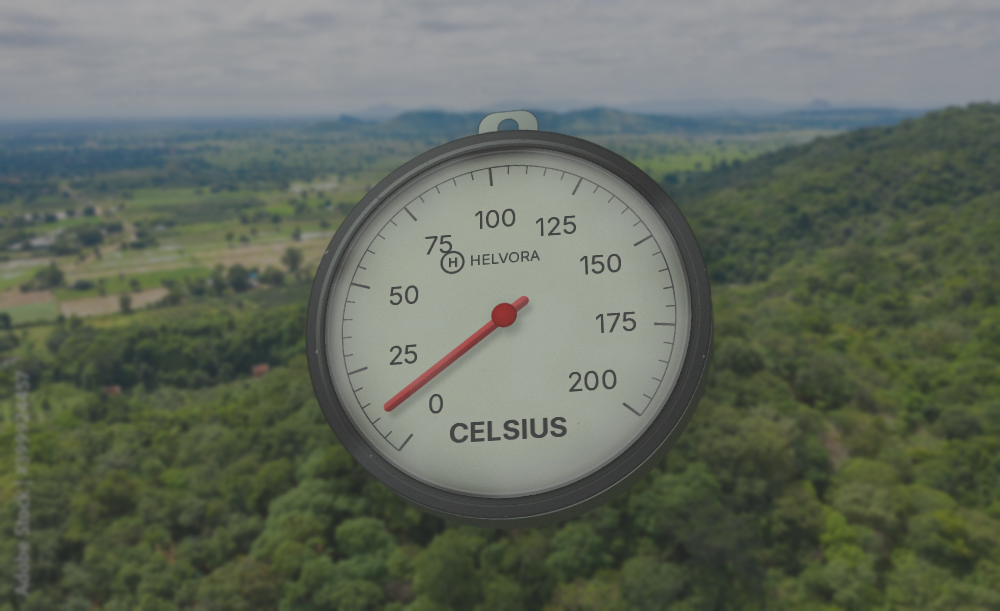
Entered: 10 °C
